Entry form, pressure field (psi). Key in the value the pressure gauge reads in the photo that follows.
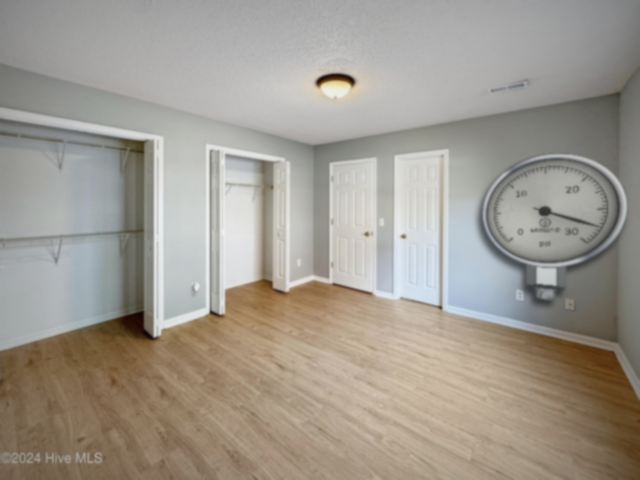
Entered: 27.5 psi
